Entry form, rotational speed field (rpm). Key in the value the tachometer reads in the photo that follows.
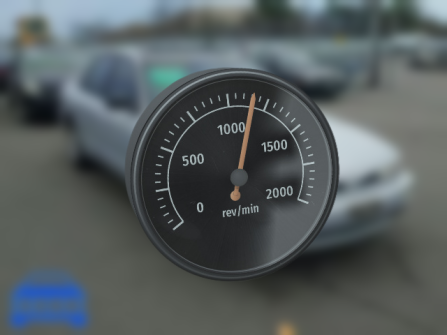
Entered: 1150 rpm
